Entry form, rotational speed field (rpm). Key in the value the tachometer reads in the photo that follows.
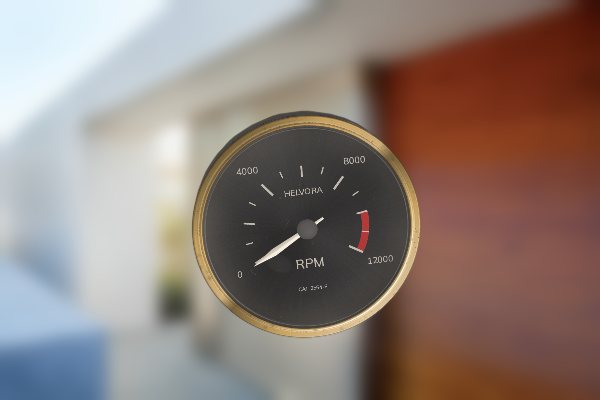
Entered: 0 rpm
